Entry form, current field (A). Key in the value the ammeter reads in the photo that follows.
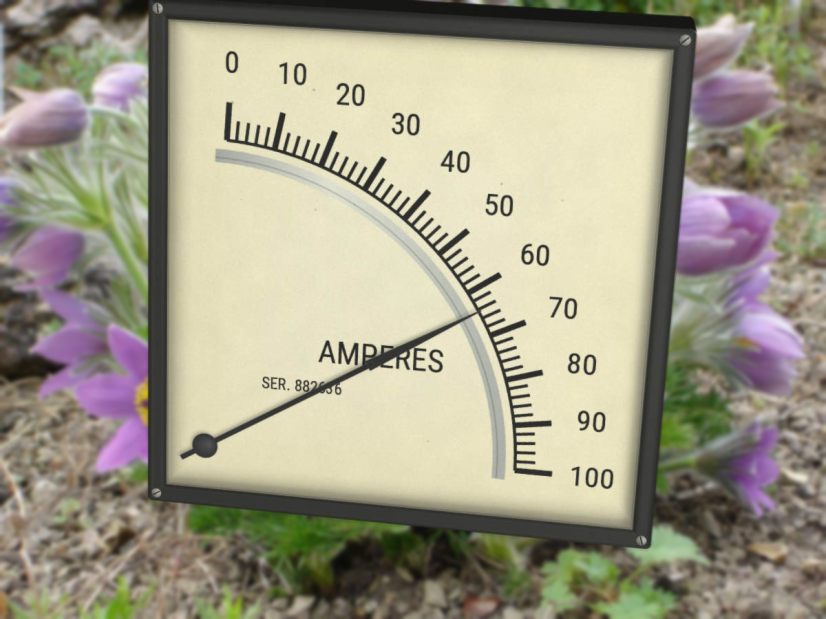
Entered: 64 A
